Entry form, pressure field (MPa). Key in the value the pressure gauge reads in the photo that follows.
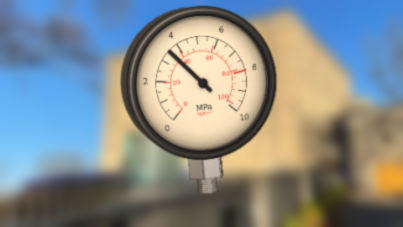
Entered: 3.5 MPa
